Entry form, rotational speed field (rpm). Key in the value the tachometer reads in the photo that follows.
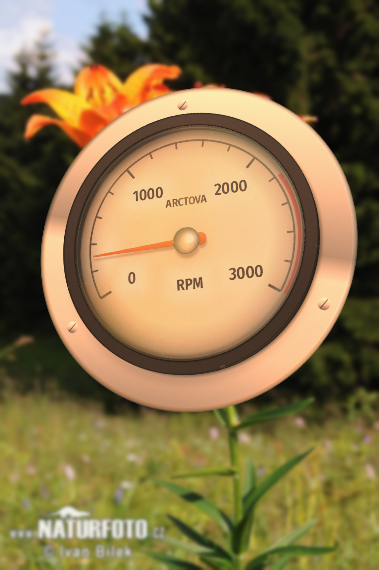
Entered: 300 rpm
